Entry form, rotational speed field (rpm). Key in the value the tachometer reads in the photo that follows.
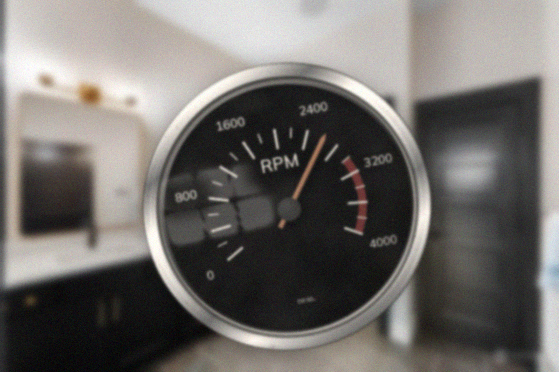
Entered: 2600 rpm
